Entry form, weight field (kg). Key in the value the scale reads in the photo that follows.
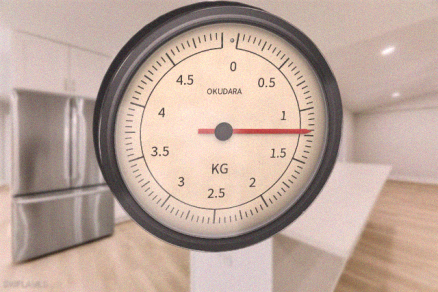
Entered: 1.2 kg
